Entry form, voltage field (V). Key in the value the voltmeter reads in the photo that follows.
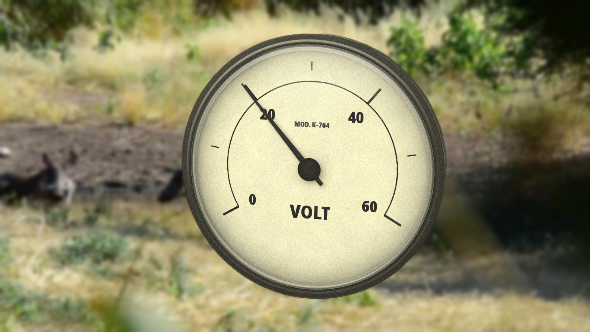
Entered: 20 V
